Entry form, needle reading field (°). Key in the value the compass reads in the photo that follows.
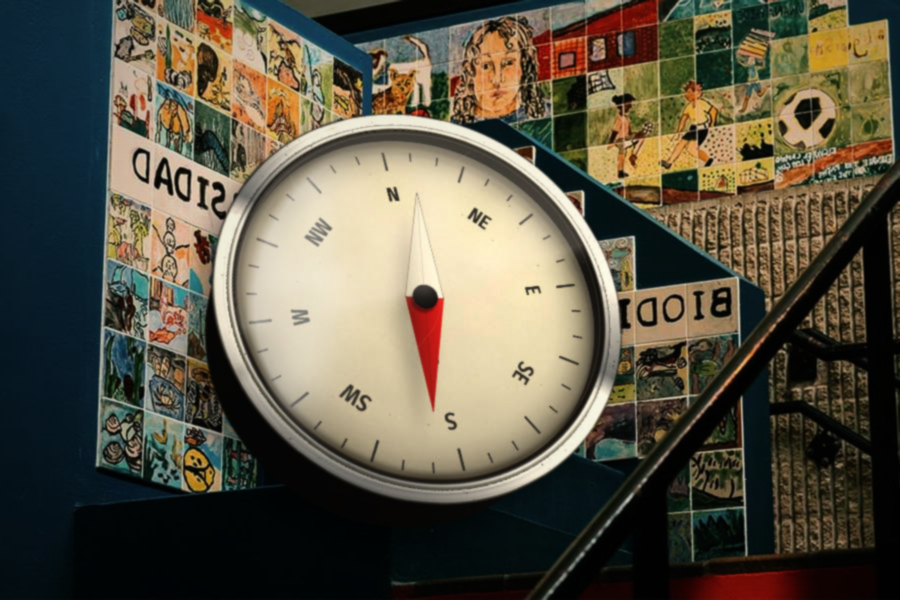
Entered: 190 °
